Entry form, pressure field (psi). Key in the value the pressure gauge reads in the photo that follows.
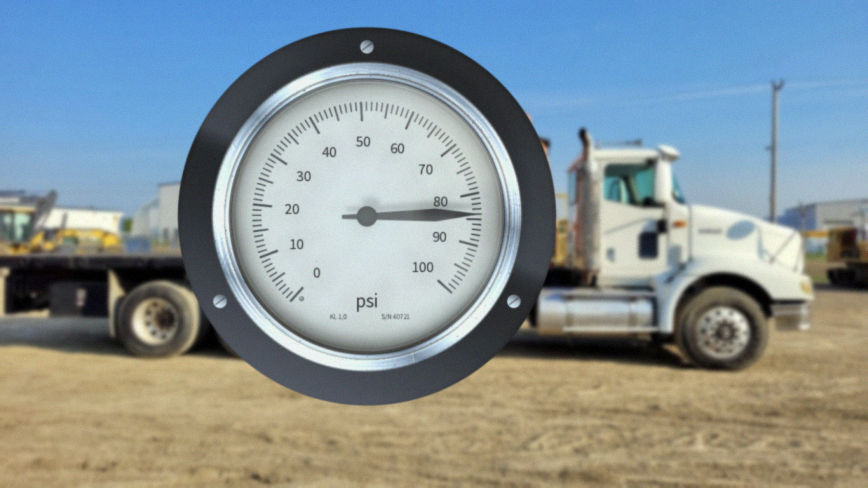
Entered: 84 psi
